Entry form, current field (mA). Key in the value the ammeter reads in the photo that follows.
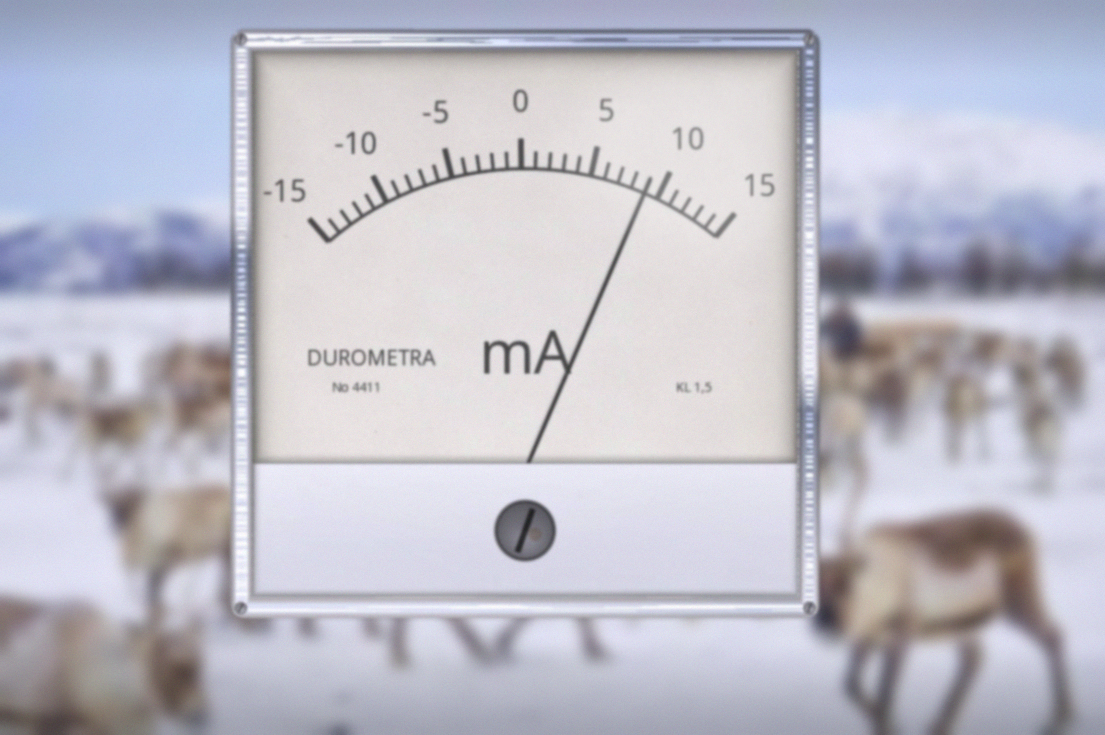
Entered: 9 mA
